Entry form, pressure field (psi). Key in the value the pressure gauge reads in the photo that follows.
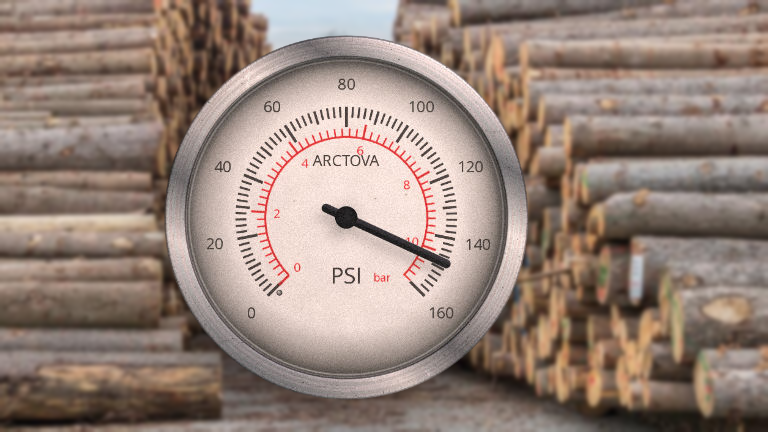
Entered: 148 psi
